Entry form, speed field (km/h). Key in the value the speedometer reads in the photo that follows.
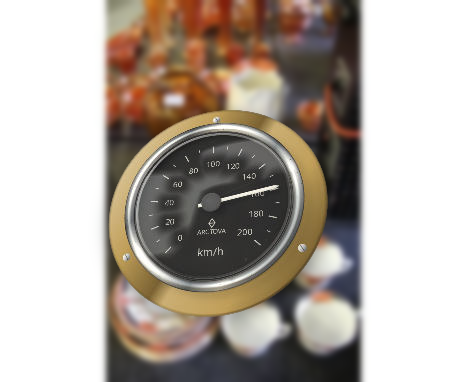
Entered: 160 km/h
